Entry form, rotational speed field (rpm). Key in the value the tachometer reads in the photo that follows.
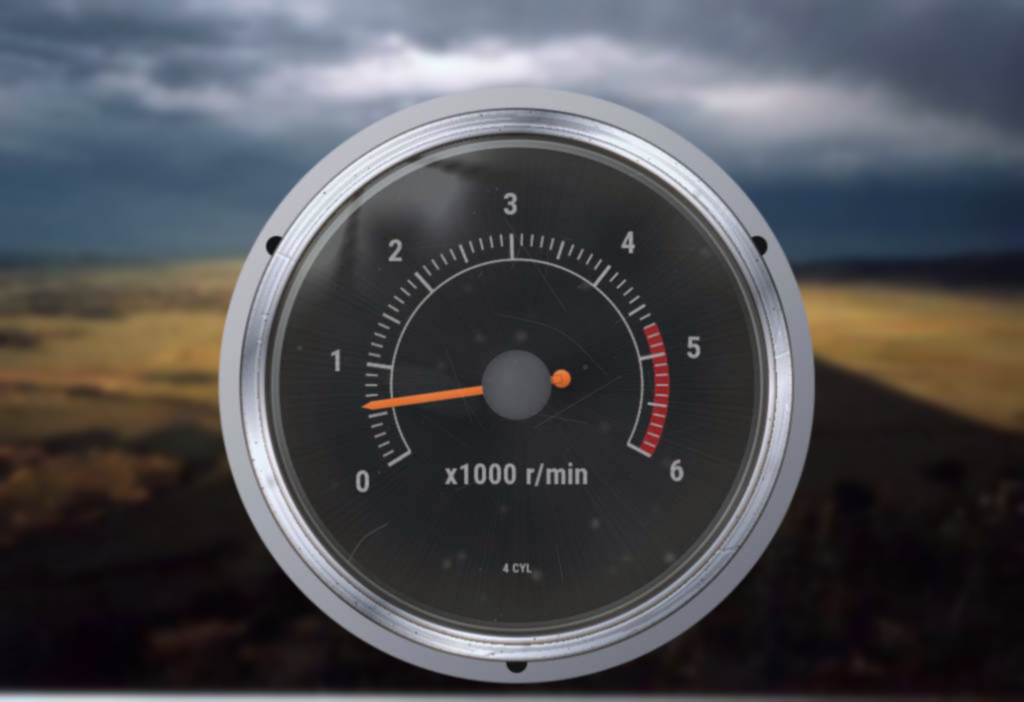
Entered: 600 rpm
